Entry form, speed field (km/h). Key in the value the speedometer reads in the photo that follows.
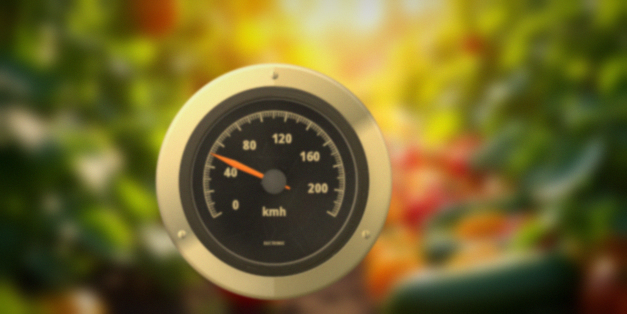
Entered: 50 km/h
